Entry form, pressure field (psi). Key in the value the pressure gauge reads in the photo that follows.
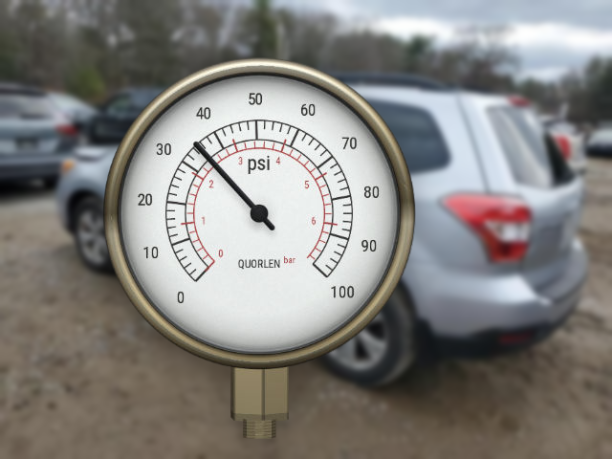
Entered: 35 psi
